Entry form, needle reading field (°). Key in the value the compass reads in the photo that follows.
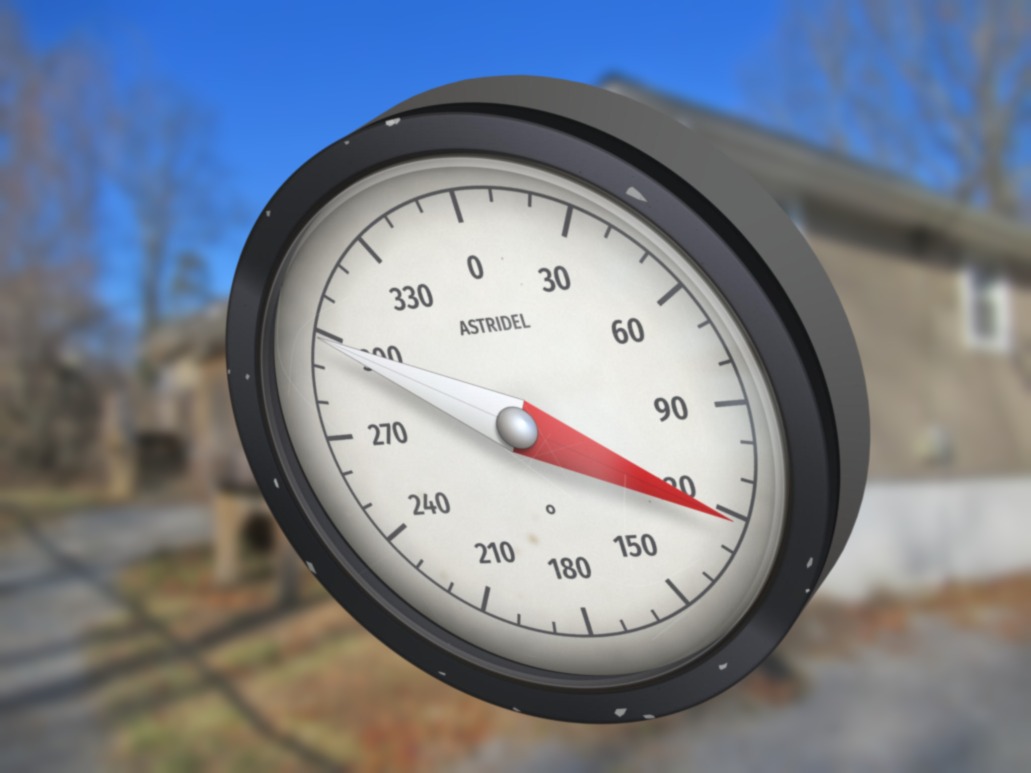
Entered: 120 °
